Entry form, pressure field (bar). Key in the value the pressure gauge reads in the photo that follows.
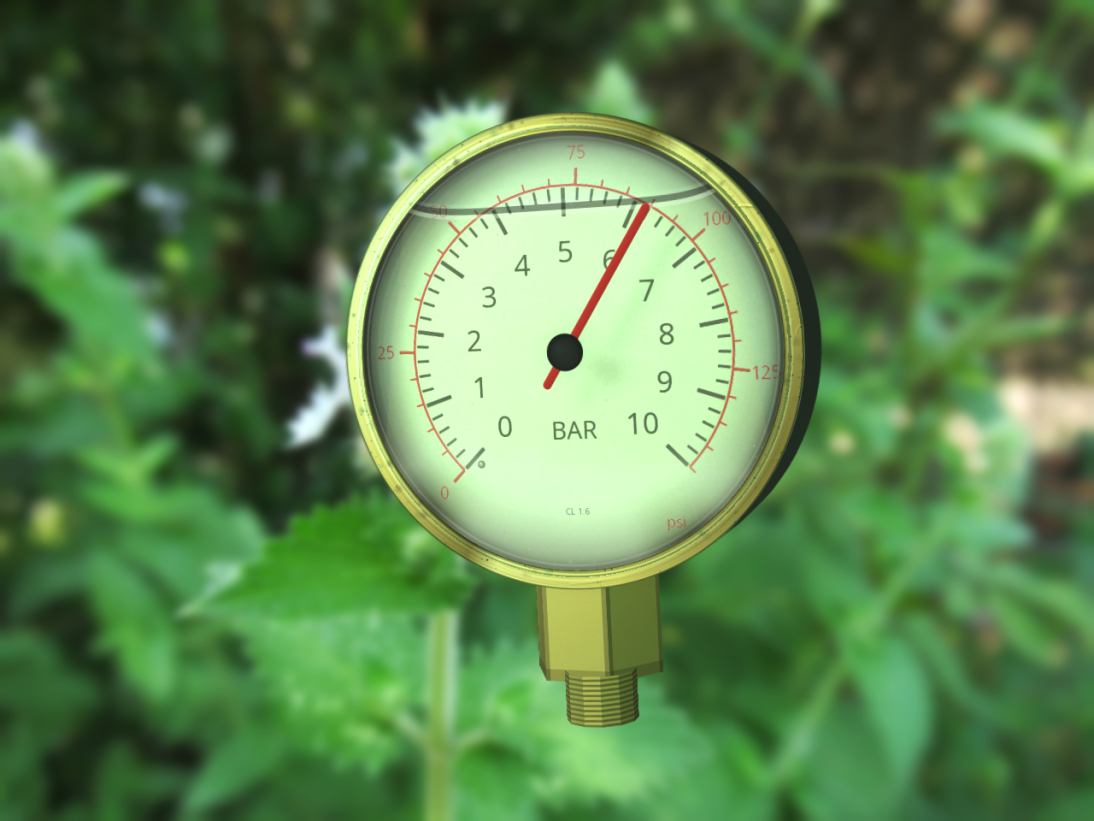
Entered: 6.2 bar
